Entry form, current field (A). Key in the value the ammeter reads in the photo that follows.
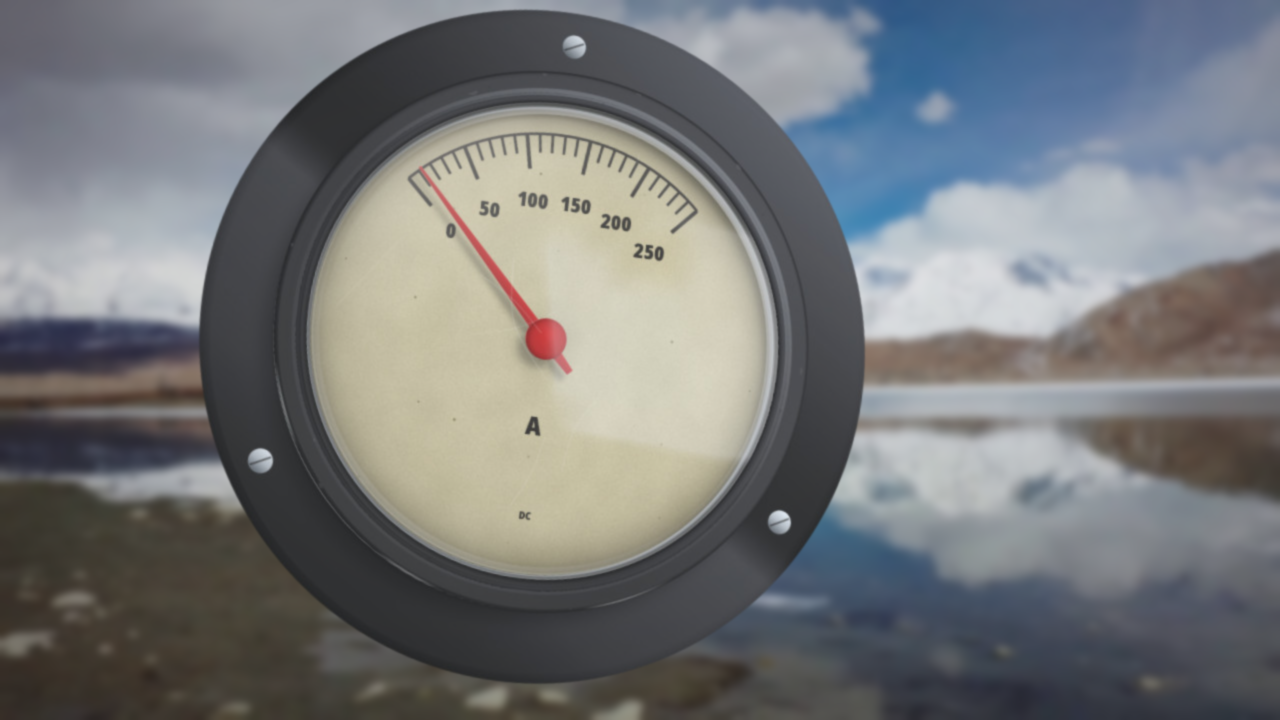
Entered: 10 A
